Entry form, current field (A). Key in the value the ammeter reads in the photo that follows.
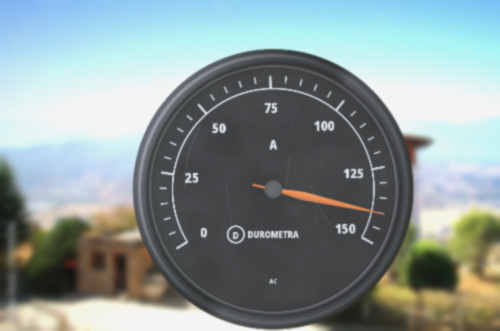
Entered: 140 A
